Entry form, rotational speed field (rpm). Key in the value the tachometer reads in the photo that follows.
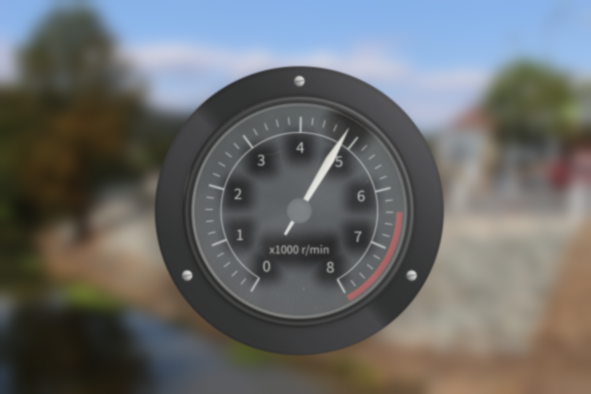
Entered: 4800 rpm
